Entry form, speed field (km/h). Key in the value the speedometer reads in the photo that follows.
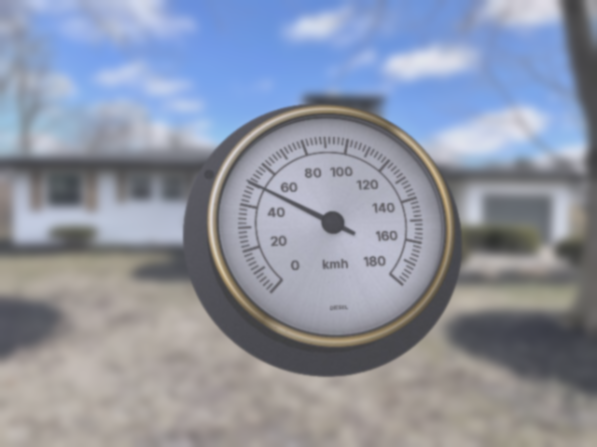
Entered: 50 km/h
